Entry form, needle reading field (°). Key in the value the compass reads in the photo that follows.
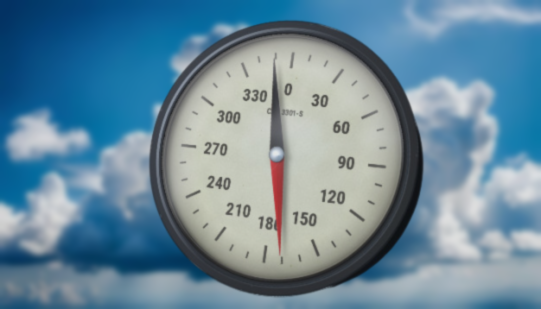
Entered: 170 °
